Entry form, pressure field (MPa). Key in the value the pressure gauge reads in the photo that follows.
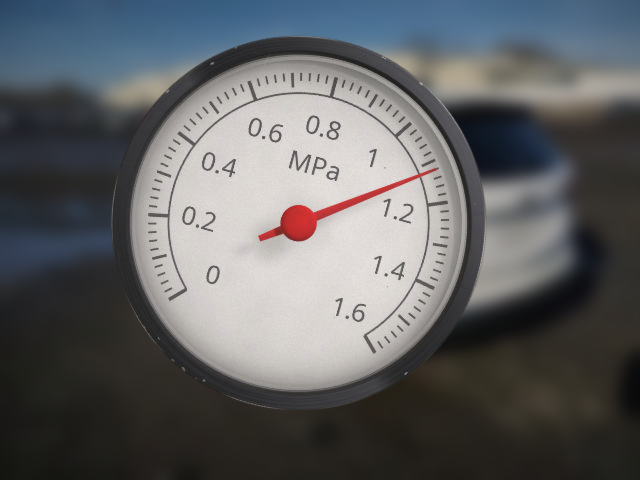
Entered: 1.12 MPa
